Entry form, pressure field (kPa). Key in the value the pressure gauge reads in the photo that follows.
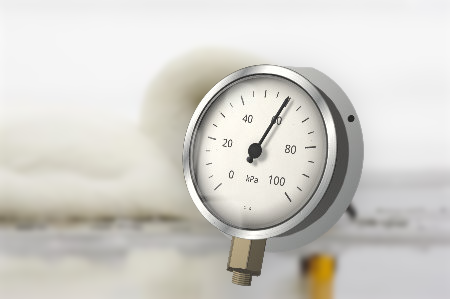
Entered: 60 kPa
